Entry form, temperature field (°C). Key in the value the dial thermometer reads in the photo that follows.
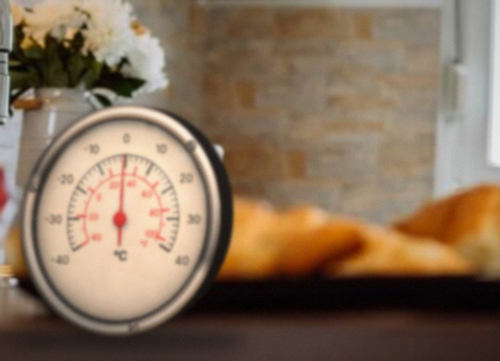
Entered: 0 °C
